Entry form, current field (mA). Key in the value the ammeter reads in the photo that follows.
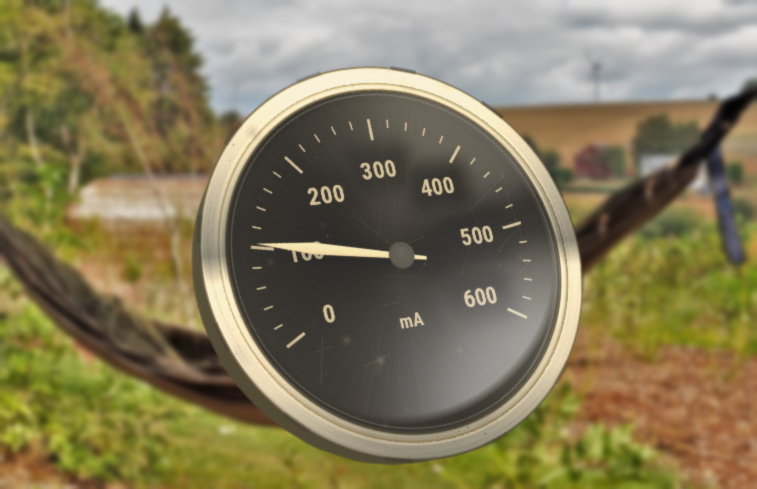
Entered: 100 mA
